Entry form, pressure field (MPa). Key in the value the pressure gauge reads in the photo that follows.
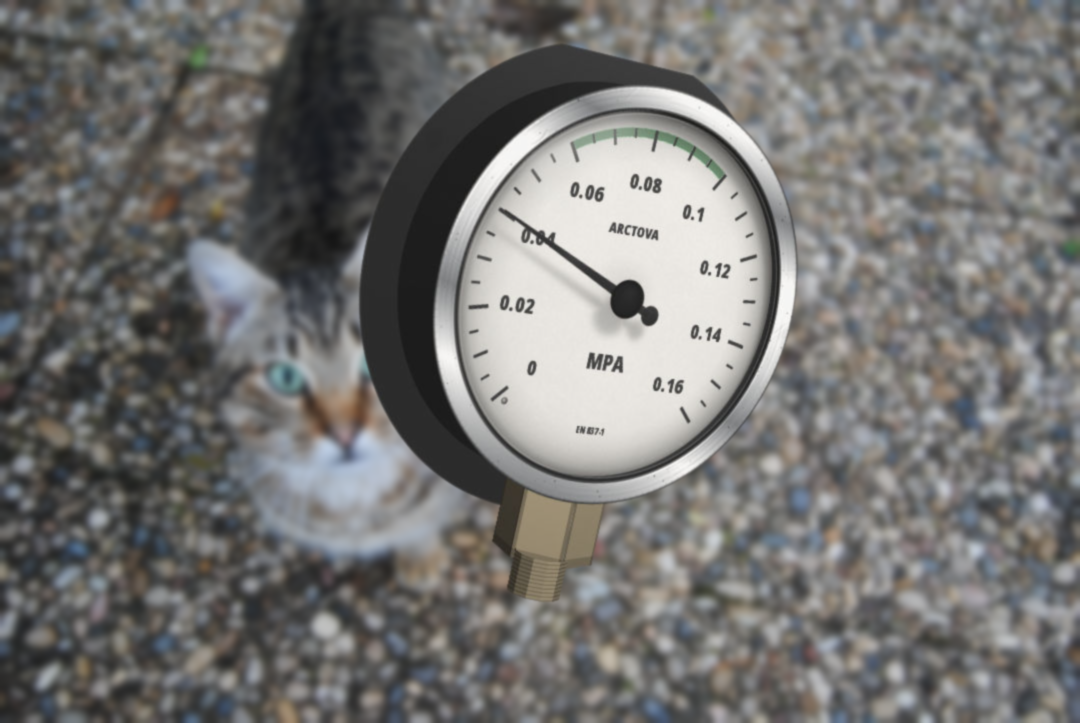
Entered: 0.04 MPa
